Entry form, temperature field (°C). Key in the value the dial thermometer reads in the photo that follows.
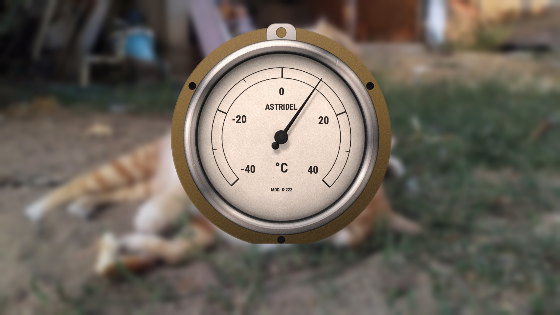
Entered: 10 °C
